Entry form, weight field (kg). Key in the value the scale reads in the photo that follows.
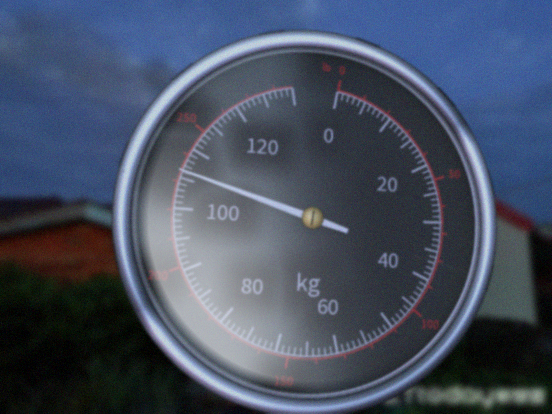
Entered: 106 kg
